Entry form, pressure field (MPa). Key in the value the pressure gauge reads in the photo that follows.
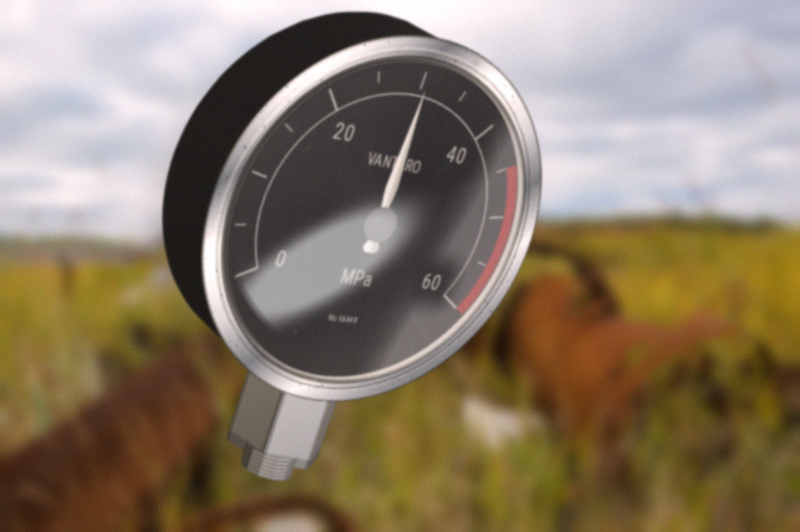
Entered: 30 MPa
